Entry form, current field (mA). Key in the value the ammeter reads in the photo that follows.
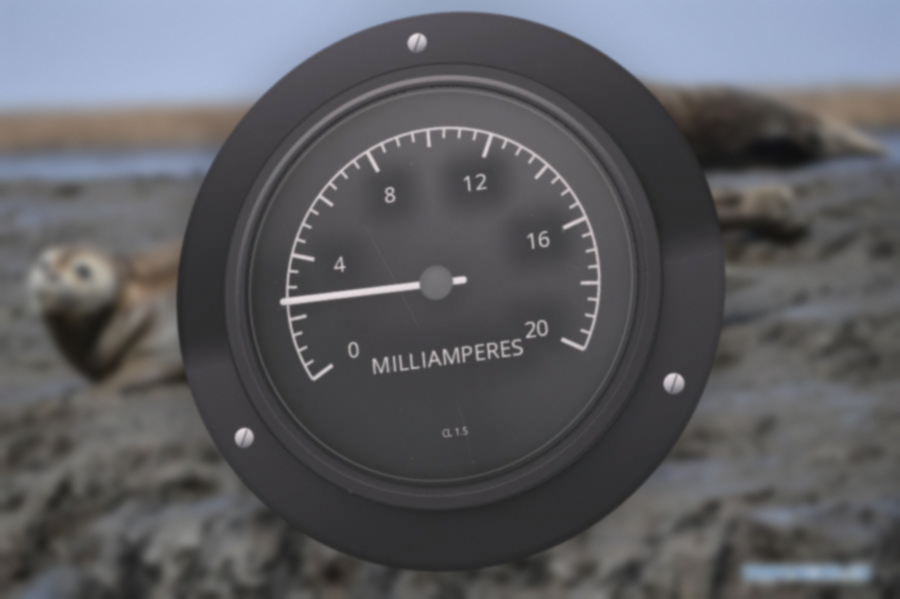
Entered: 2.5 mA
